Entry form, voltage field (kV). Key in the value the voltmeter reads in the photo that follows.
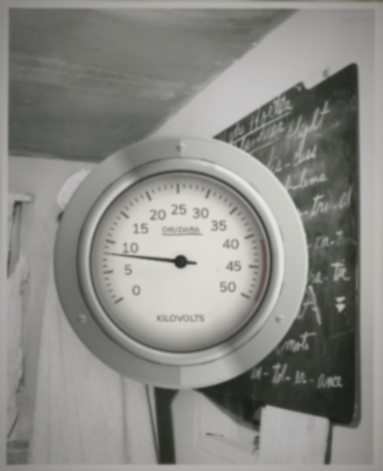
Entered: 8 kV
